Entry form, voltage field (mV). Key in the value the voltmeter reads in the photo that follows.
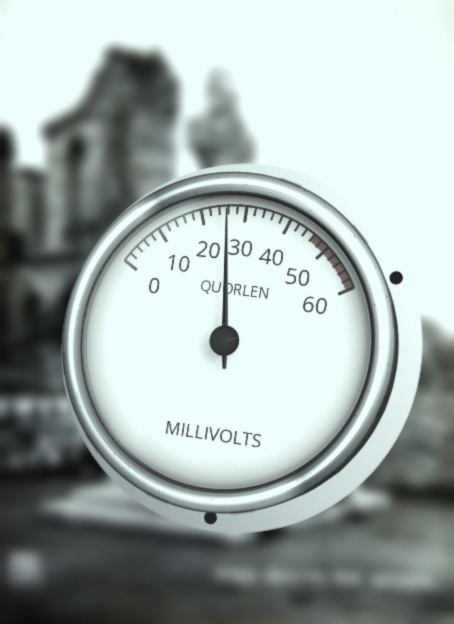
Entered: 26 mV
